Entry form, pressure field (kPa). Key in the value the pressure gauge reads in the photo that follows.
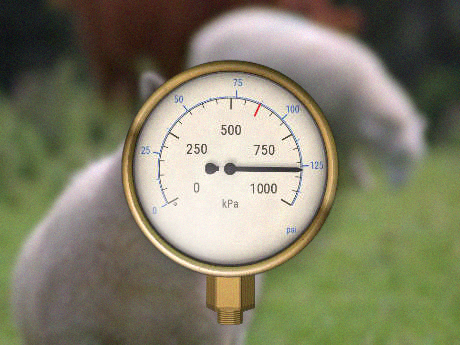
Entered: 875 kPa
